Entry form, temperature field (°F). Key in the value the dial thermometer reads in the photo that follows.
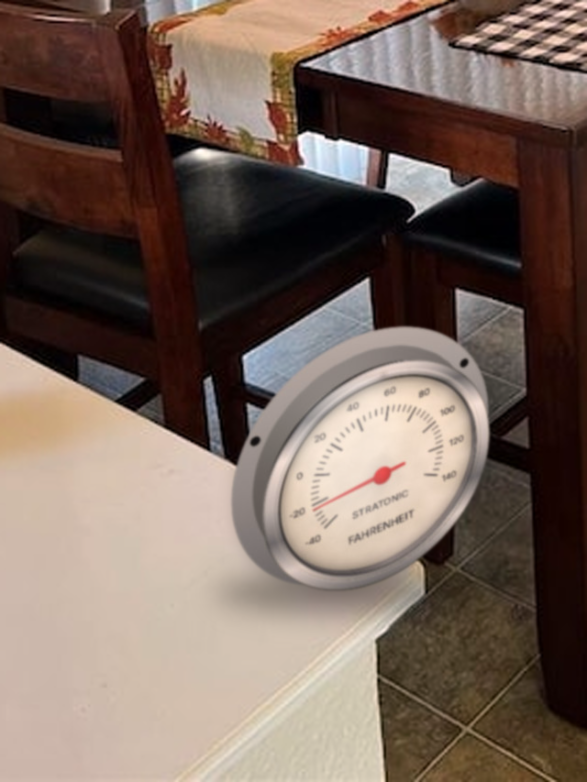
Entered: -20 °F
